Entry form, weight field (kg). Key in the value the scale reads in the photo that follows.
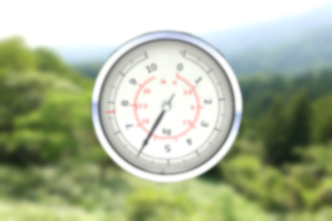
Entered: 6 kg
